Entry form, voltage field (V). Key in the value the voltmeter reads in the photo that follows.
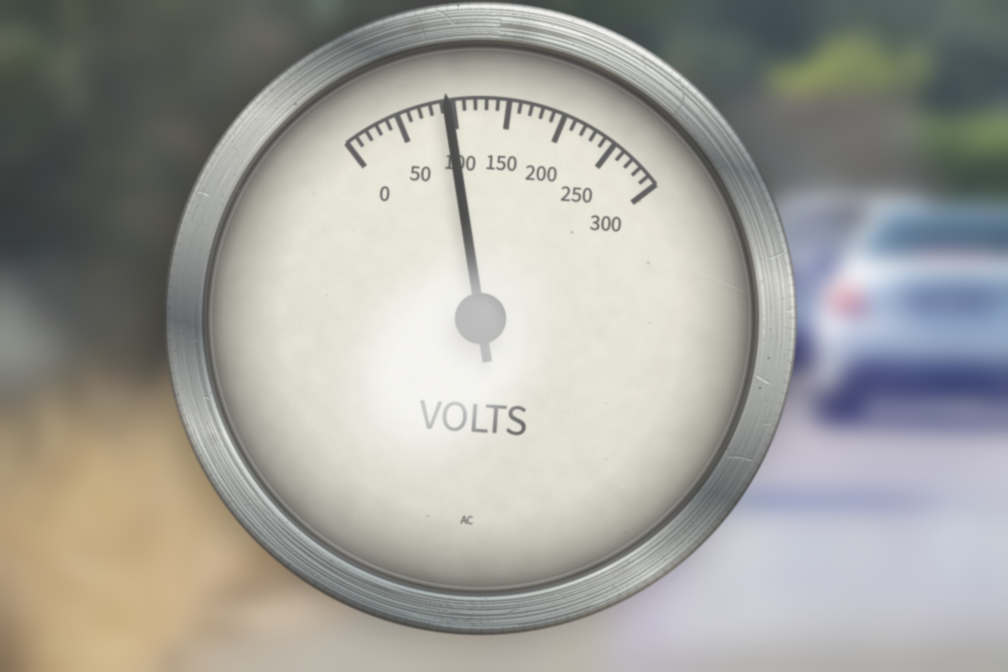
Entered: 95 V
